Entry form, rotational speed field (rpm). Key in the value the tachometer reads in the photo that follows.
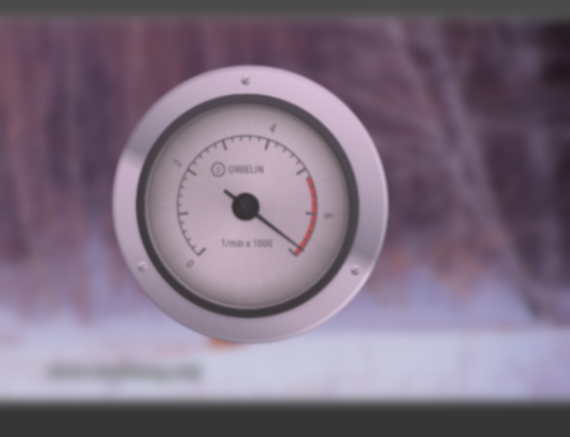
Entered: 6800 rpm
